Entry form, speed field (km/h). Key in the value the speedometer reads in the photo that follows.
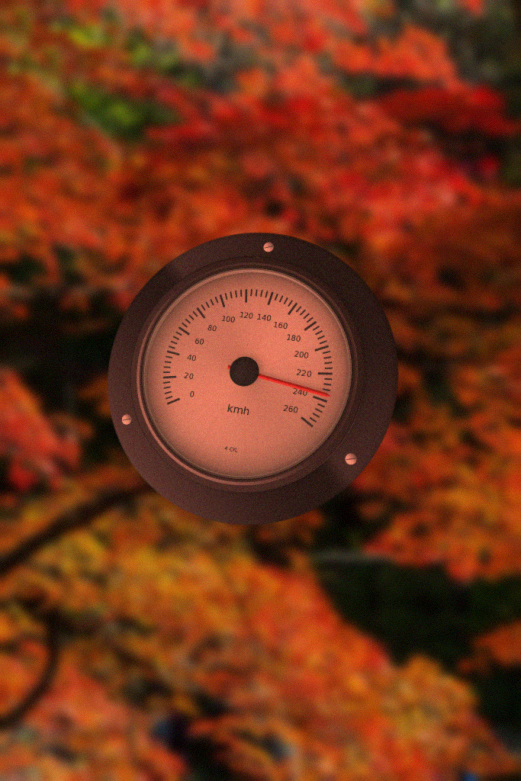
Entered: 236 km/h
